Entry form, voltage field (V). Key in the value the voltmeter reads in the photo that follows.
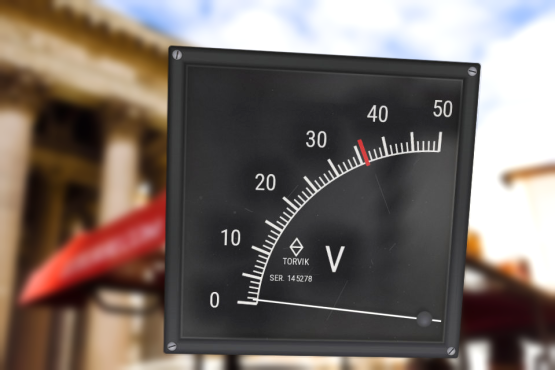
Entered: 1 V
